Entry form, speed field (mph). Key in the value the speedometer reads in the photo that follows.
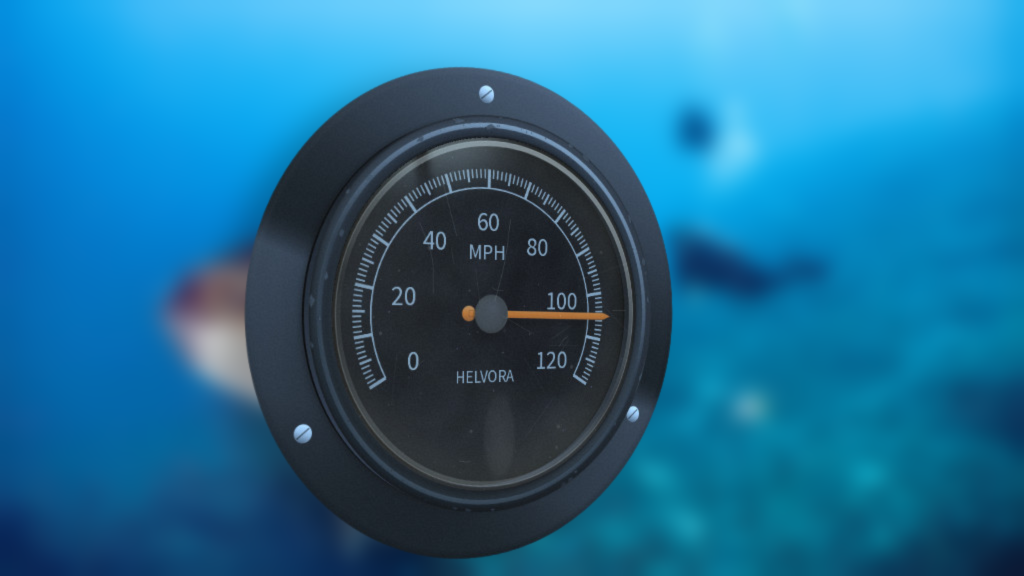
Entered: 105 mph
